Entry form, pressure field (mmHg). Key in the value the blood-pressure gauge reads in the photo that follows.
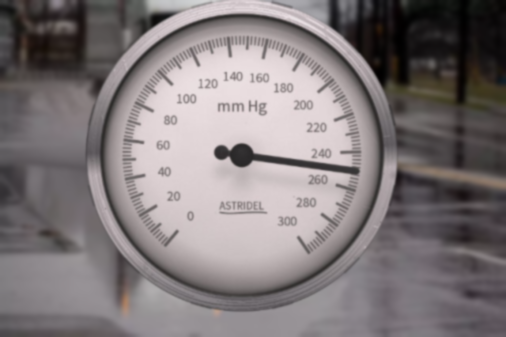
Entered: 250 mmHg
